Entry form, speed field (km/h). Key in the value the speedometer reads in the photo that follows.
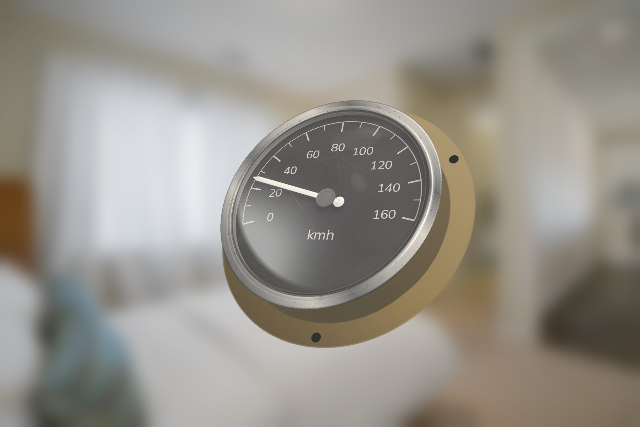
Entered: 25 km/h
